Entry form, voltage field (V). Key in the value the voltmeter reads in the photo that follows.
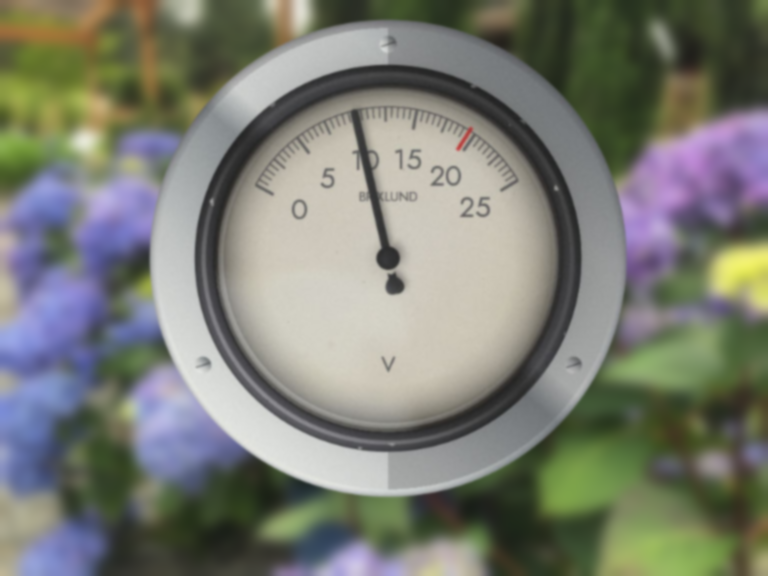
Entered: 10 V
